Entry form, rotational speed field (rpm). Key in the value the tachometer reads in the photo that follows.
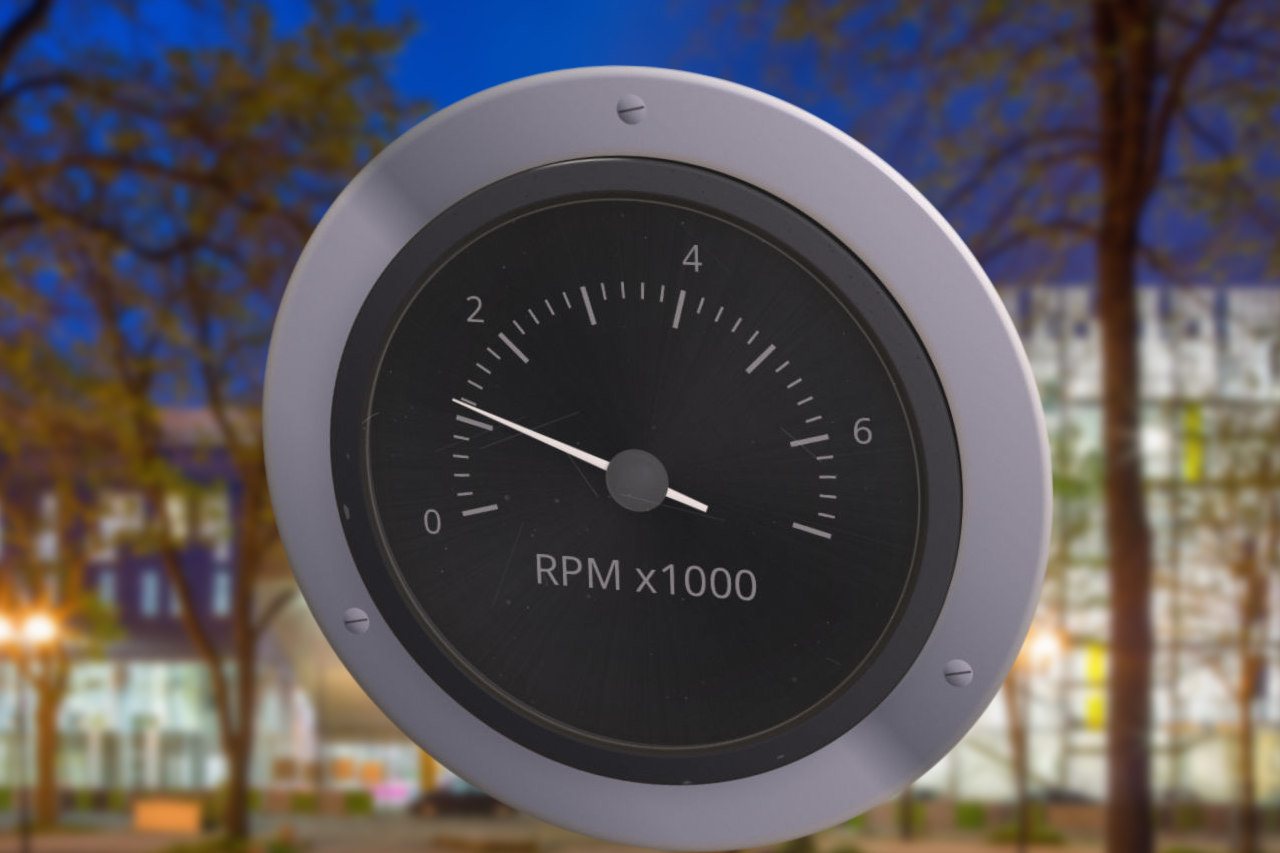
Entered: 1200 rpm
